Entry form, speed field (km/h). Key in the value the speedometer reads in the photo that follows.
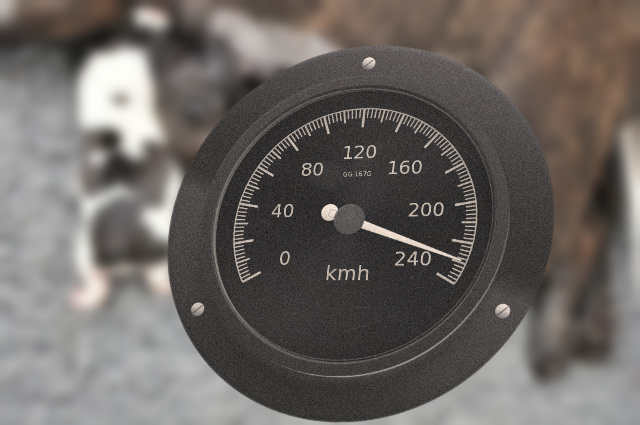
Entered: 230 km/h
